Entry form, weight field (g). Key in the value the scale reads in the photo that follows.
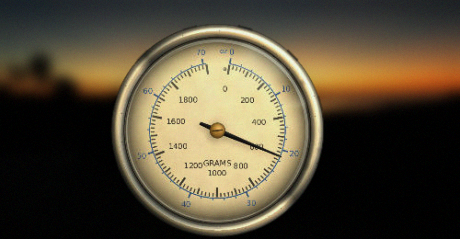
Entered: 600 g
